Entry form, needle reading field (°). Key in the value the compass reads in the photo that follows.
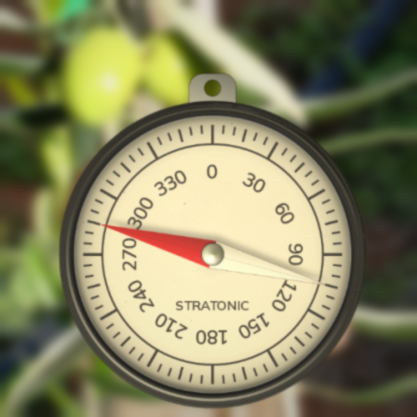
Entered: 285 °
